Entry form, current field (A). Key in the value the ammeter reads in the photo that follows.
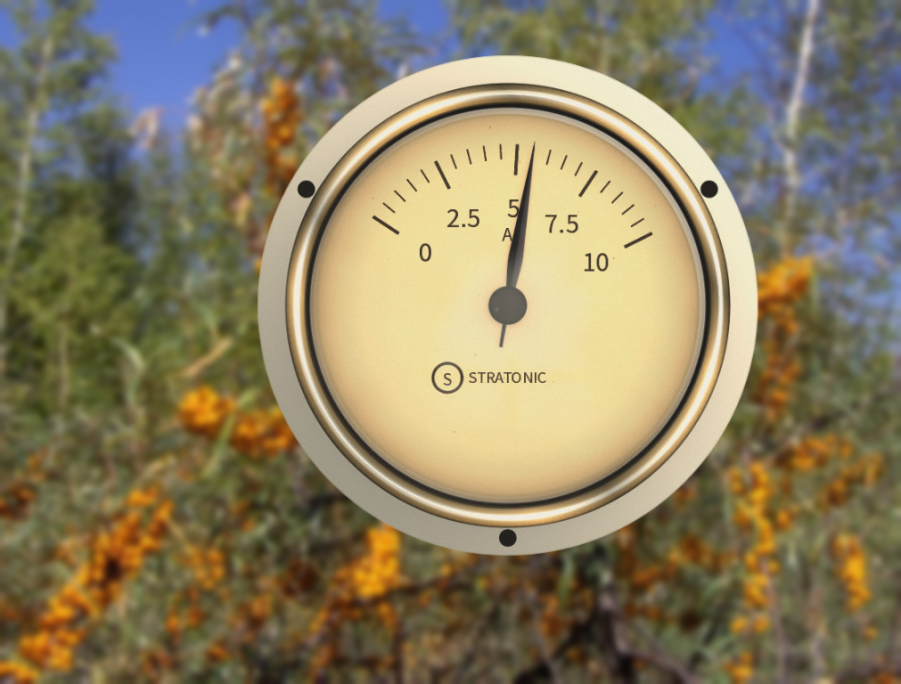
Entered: 5.5 A
